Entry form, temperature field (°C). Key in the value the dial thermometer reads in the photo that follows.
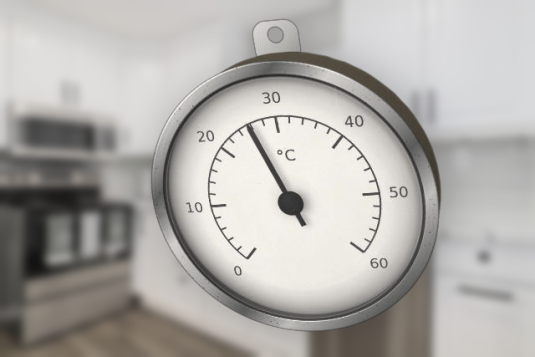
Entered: 26 °C
